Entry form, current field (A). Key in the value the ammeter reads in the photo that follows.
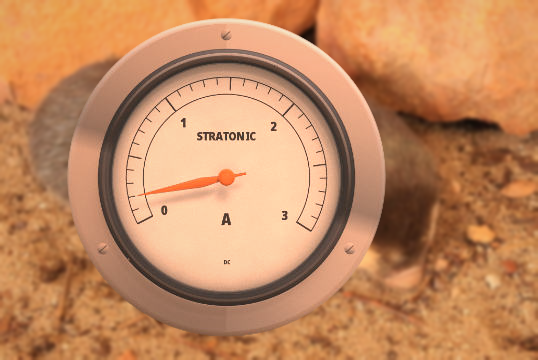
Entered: 0.2 A
